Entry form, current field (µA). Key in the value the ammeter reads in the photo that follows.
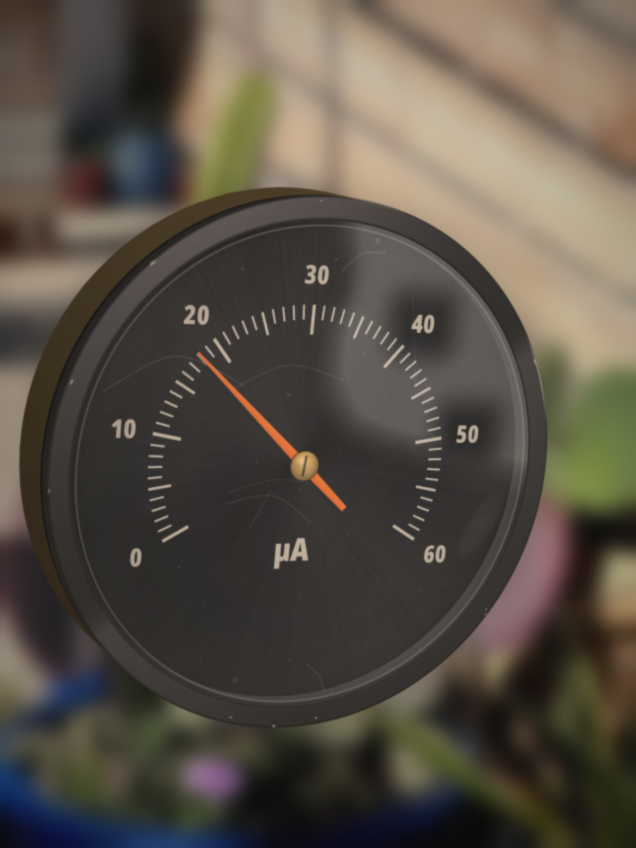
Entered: 18 µA
